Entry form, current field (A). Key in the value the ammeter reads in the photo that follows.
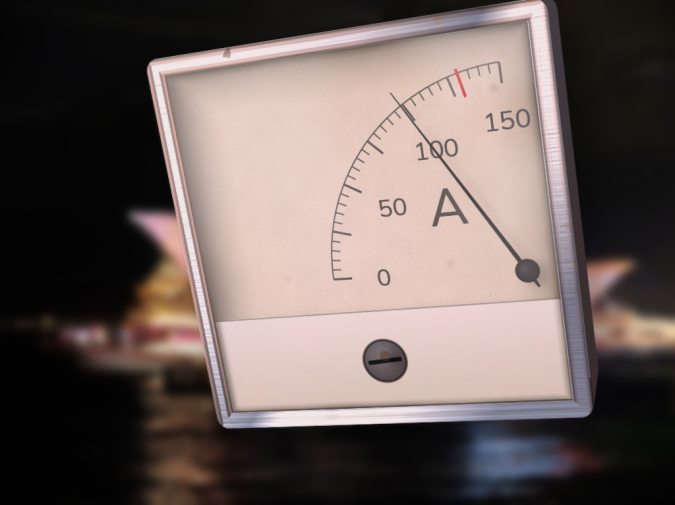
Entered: 100 A
